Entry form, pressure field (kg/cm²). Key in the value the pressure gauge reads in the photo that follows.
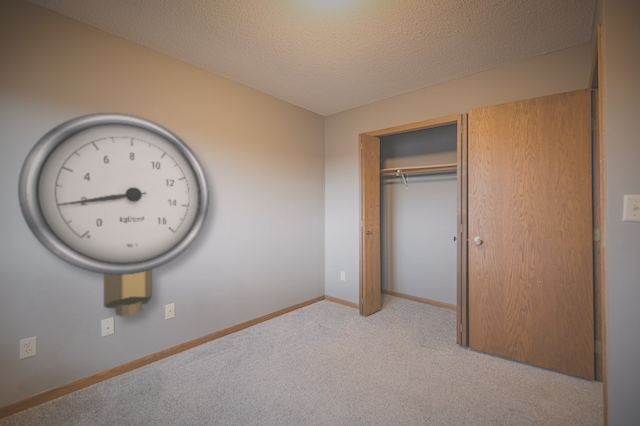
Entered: 2 kg/cm²
